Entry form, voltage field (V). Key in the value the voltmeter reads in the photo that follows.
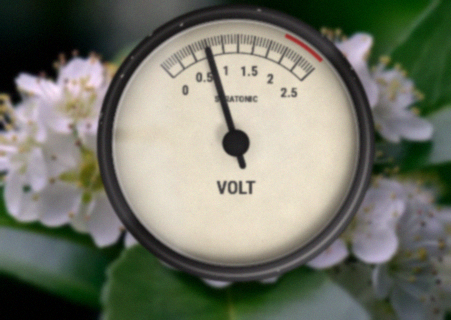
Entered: 0.75 V
